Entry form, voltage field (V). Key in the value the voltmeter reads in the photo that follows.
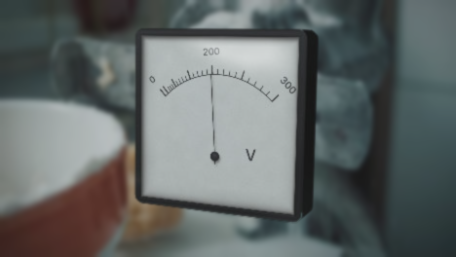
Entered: 200 V
